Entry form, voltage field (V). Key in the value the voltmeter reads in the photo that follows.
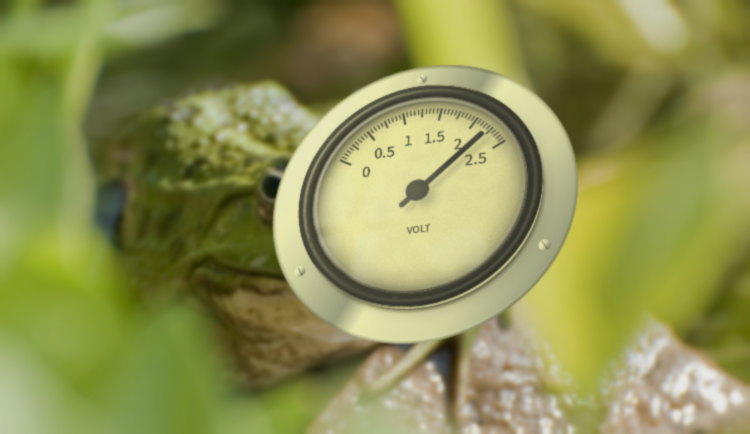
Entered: 2.25 V
